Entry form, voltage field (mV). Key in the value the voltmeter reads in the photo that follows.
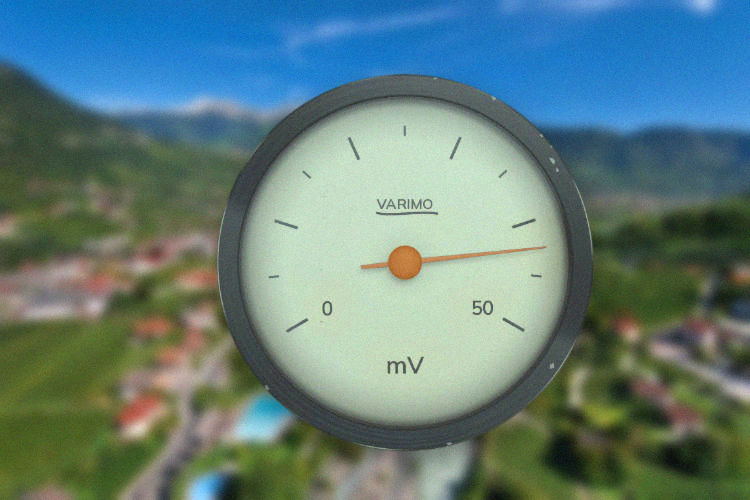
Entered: 42.5 mV
